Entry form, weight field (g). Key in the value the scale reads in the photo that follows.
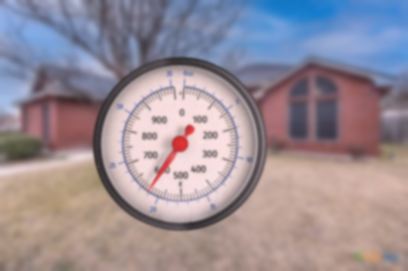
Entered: 600 g
